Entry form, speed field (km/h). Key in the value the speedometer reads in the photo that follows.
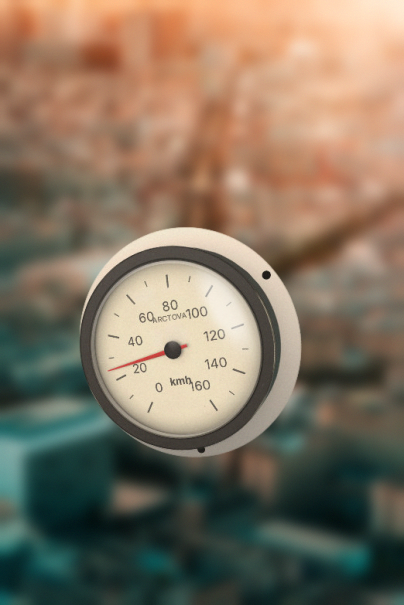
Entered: 25 km/h
